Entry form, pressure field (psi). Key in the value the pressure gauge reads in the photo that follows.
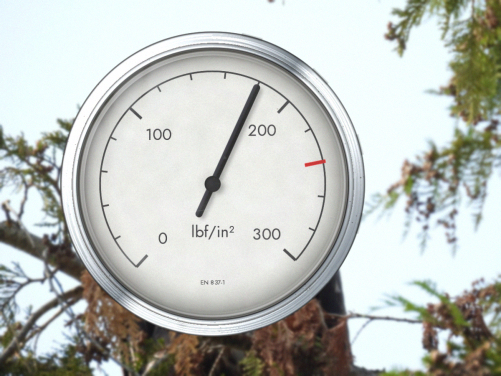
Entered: 180 psi
